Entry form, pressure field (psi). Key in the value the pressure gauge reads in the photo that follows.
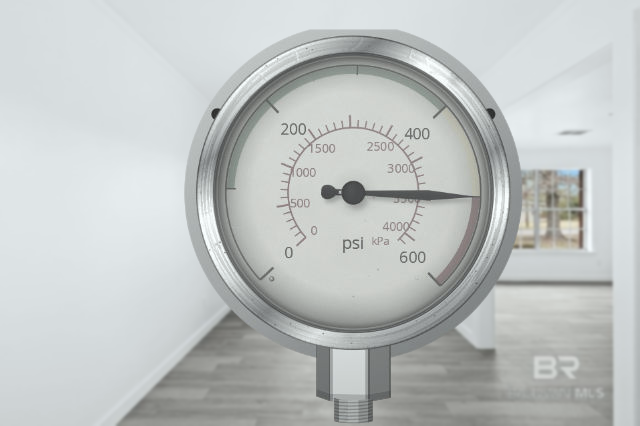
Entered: 500 psi
